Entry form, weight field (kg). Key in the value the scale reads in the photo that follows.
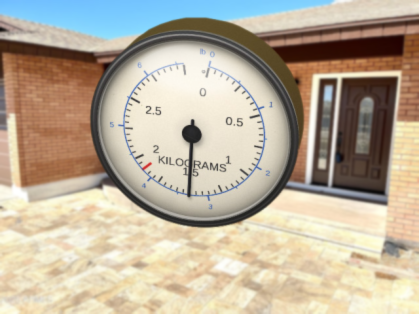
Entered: 1.5 kg
